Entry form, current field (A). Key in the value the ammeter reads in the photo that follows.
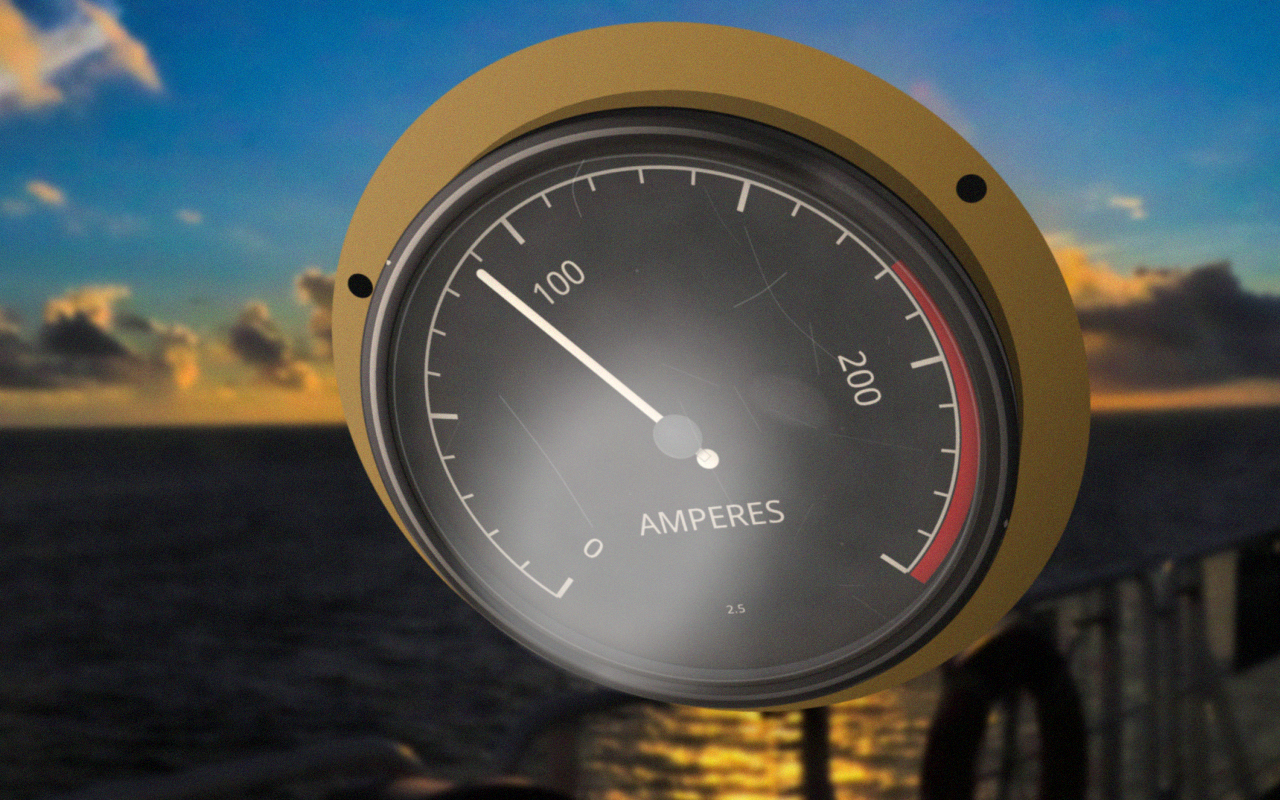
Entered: 90 A
